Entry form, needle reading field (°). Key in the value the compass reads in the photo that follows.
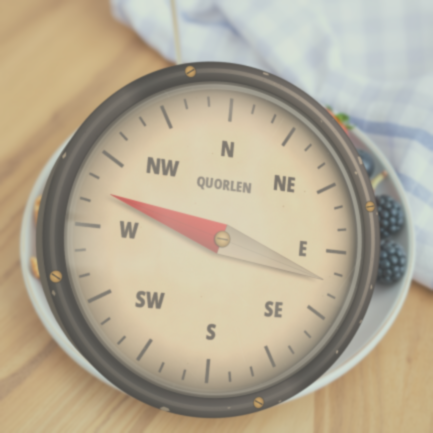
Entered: 285 °
